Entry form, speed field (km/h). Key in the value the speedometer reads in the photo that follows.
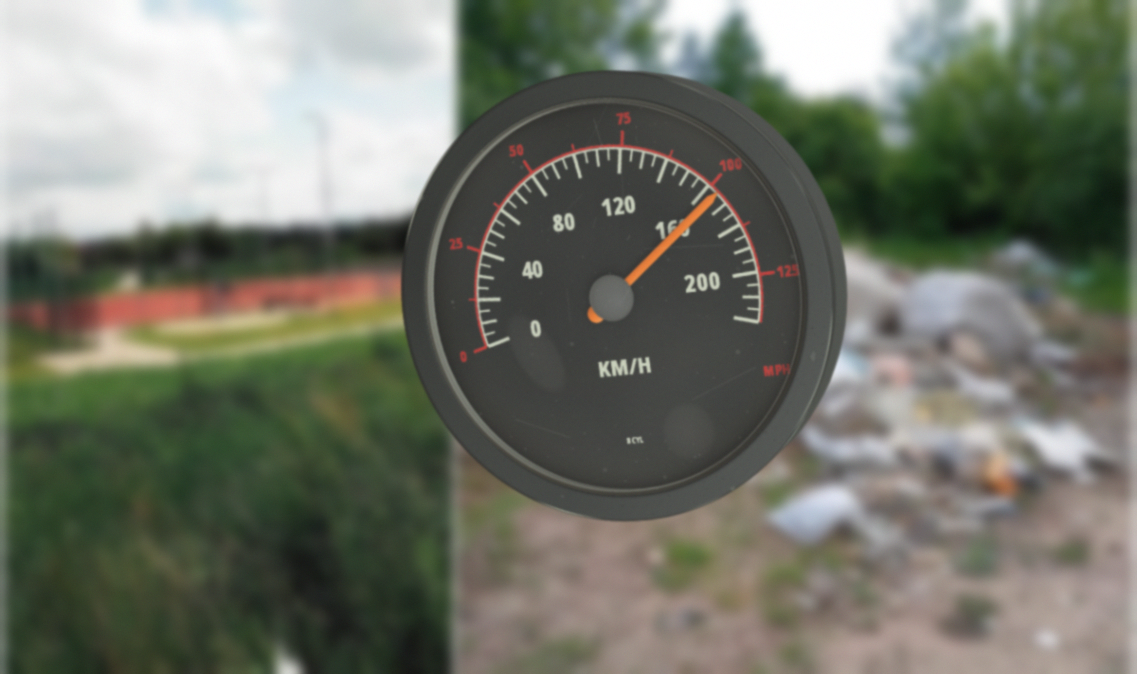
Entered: 165 km/h
